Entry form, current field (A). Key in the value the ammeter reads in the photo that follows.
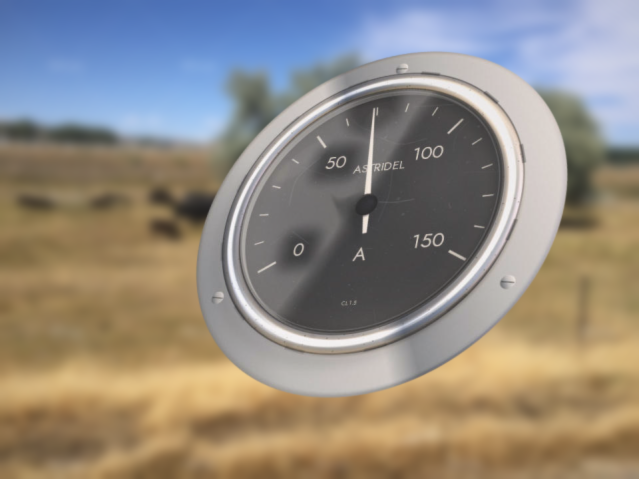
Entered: 70 A
